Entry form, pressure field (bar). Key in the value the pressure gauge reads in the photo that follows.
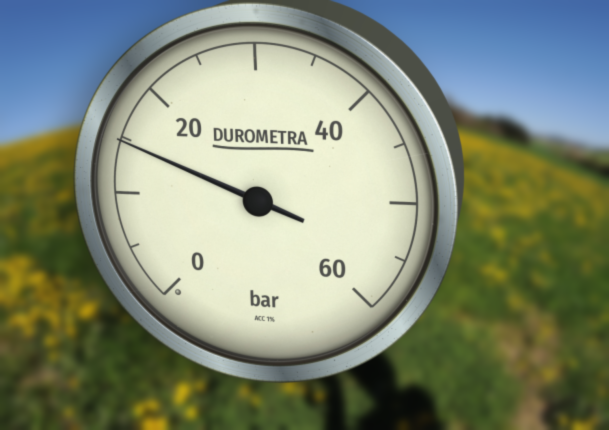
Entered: 15 bar
